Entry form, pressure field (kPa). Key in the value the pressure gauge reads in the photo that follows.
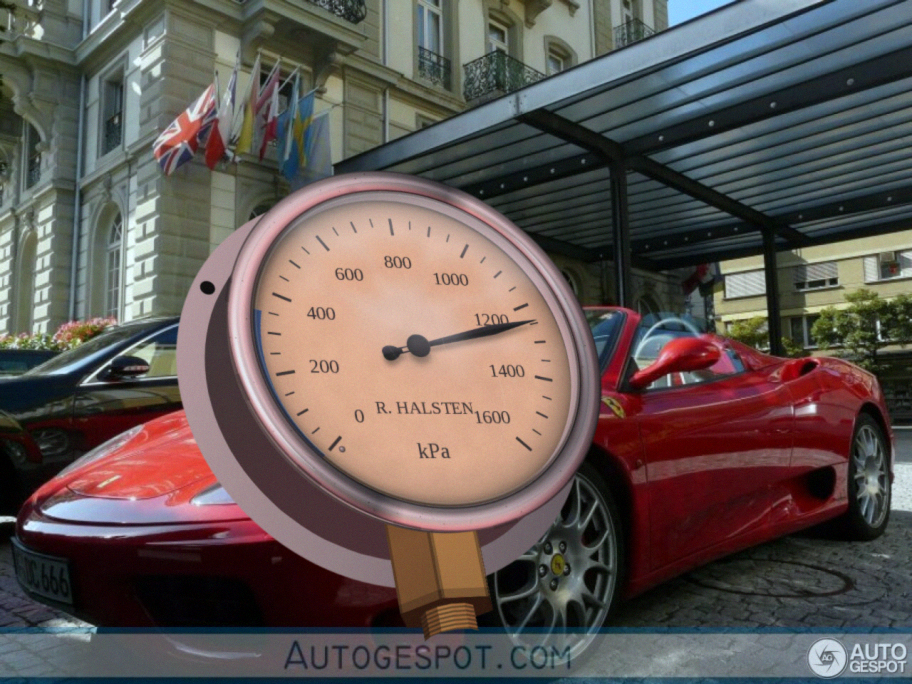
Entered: 1250 kPa
